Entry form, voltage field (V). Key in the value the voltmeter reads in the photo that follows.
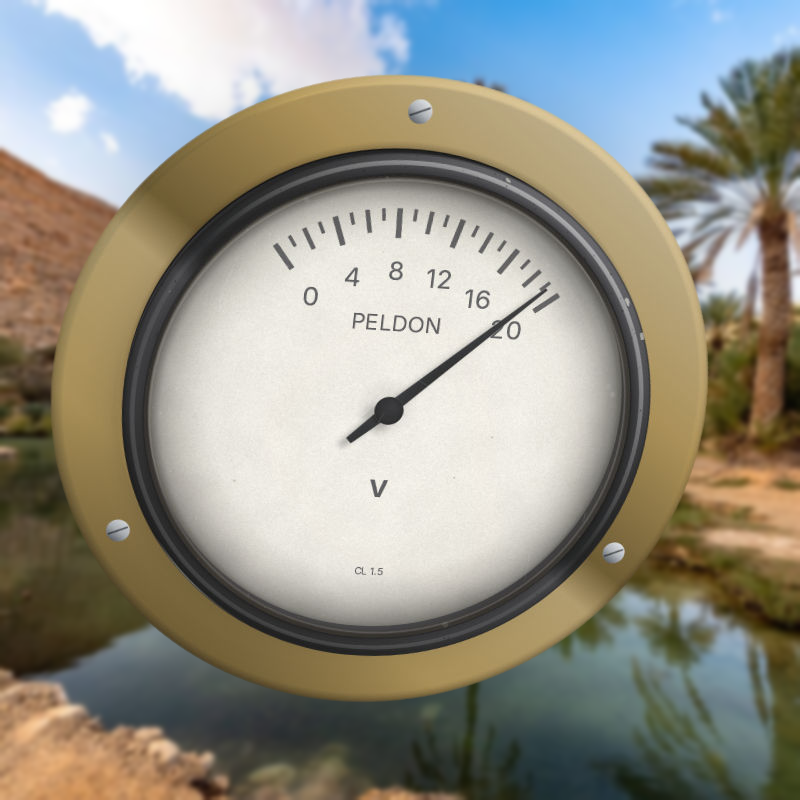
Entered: 19 V
